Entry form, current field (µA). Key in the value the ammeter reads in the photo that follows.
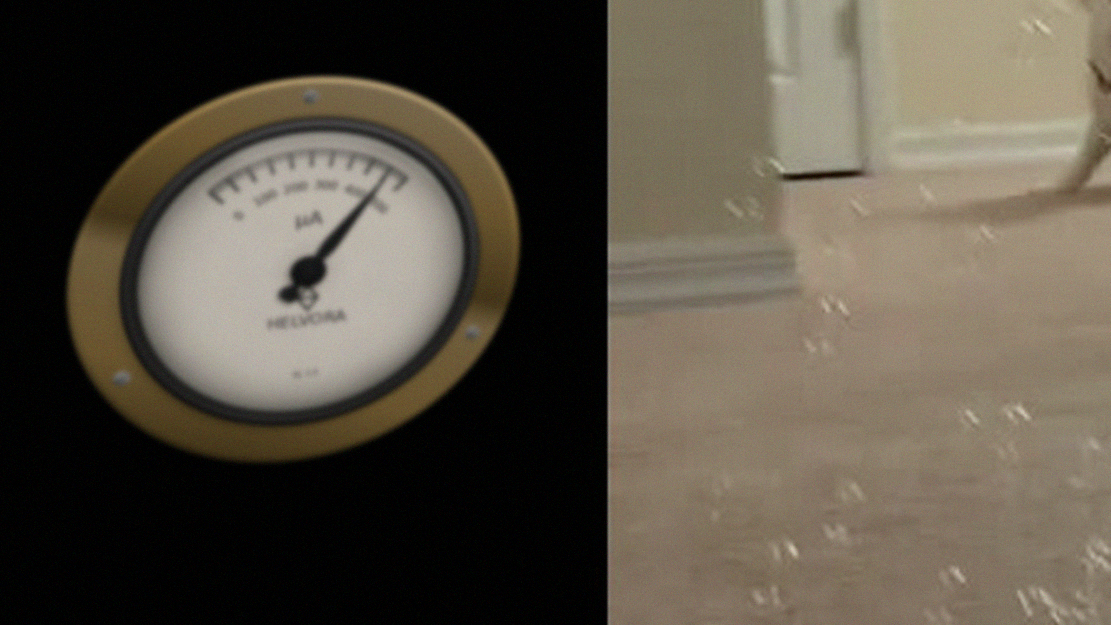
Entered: 450 µA
